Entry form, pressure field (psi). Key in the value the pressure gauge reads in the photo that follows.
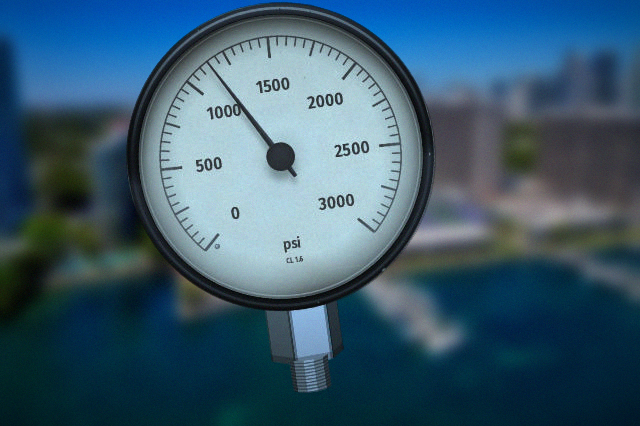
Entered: 1150 psi
